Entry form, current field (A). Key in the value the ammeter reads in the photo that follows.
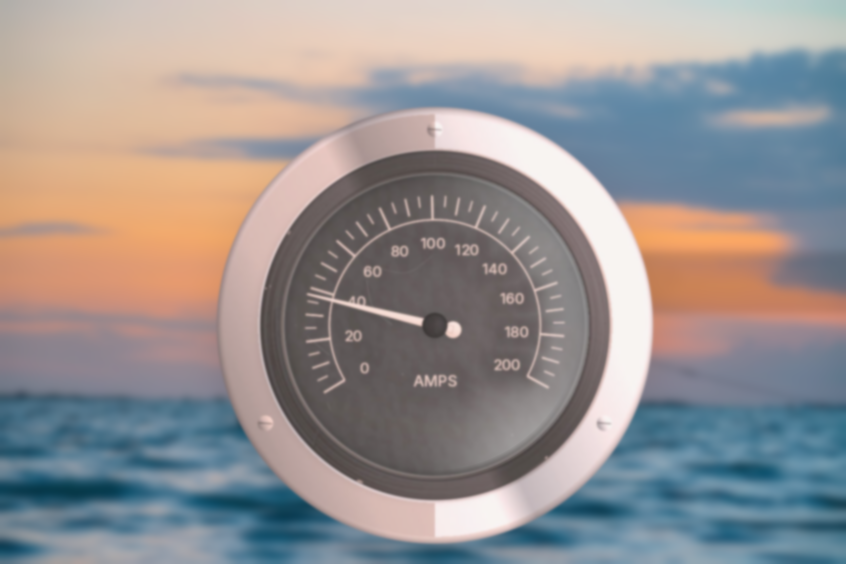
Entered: 37.5 A
